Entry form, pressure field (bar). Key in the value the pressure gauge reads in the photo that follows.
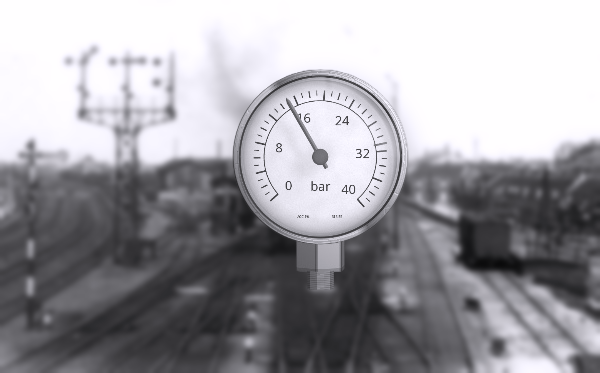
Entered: 15 bar
